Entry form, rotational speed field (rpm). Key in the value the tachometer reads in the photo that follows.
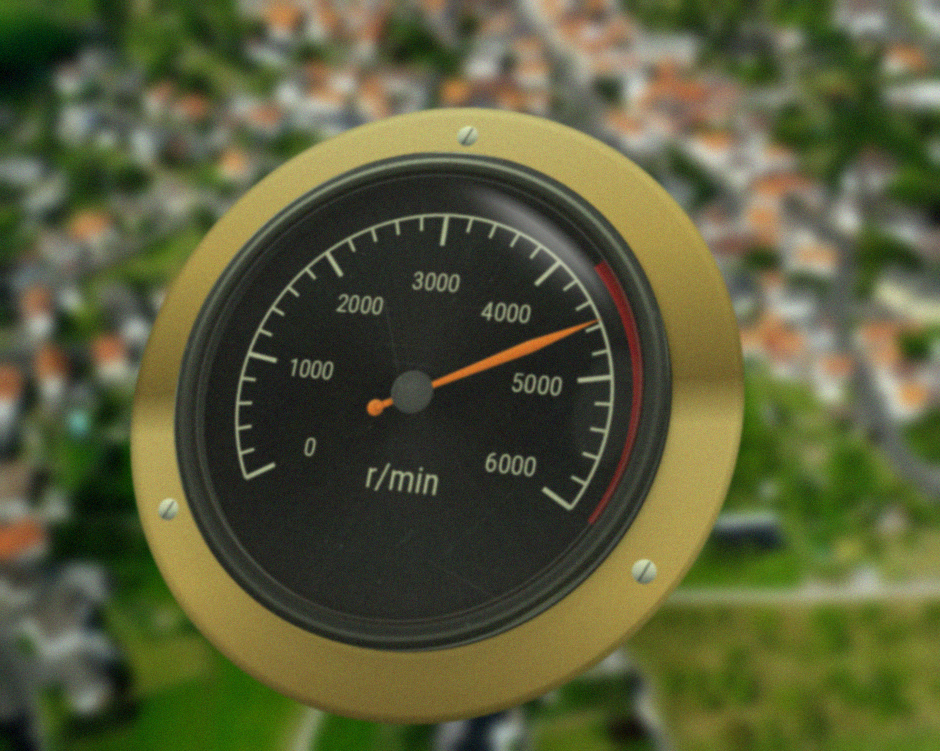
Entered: 4600 rpm
